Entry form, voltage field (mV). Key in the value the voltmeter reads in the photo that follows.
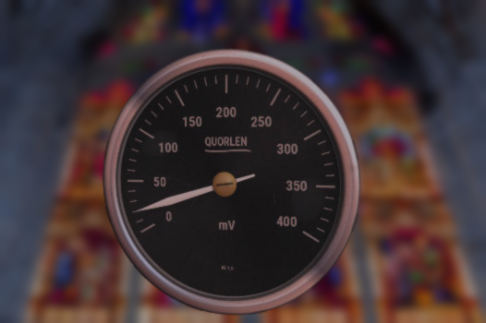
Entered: 20 mV
